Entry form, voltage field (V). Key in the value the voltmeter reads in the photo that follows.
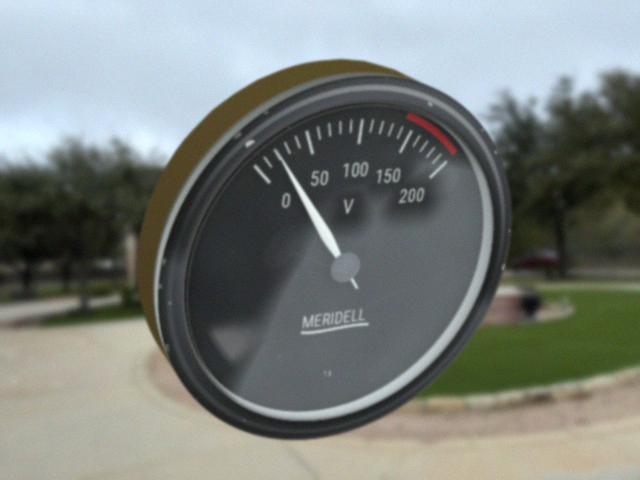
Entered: 20 V
